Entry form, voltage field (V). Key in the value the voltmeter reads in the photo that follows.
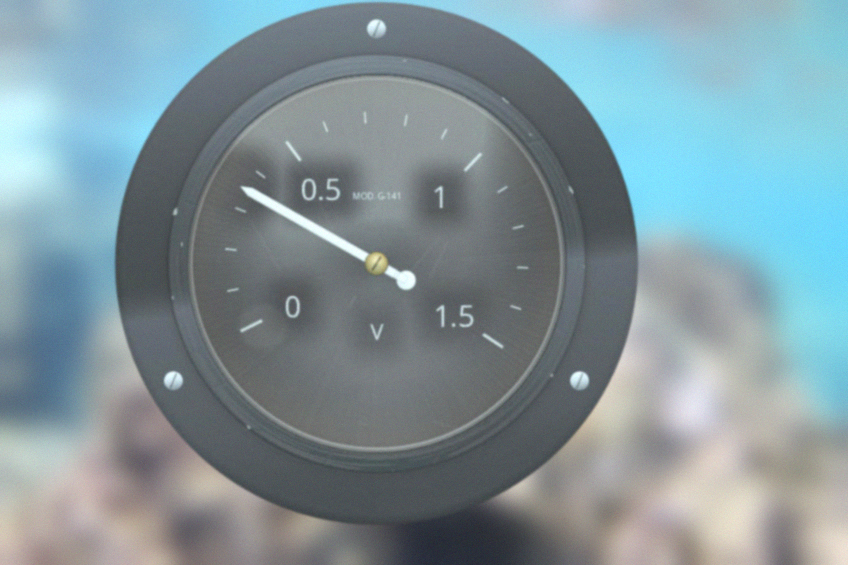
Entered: 0.35 V
